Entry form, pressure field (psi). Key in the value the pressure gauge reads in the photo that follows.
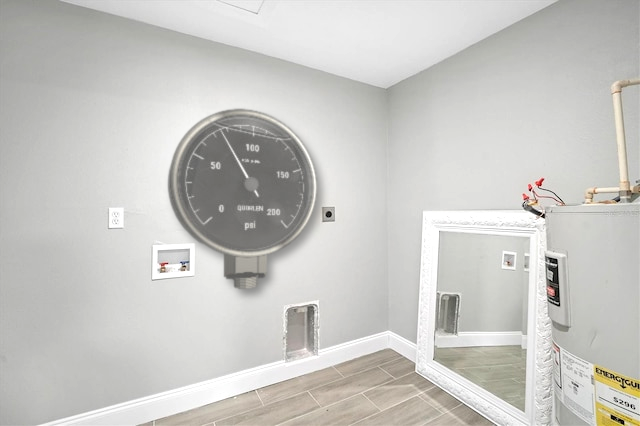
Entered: 75 psi
